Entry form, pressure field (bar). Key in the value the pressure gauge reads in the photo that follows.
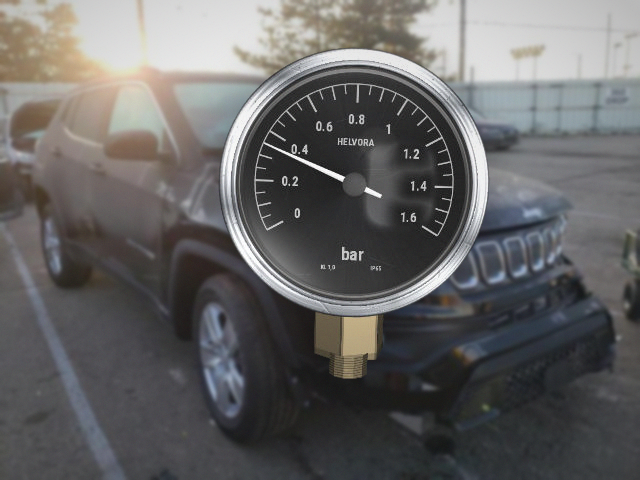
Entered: 0.35 bar
